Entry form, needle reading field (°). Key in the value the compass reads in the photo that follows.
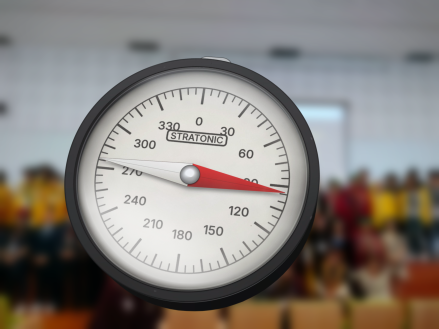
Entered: 95 °
